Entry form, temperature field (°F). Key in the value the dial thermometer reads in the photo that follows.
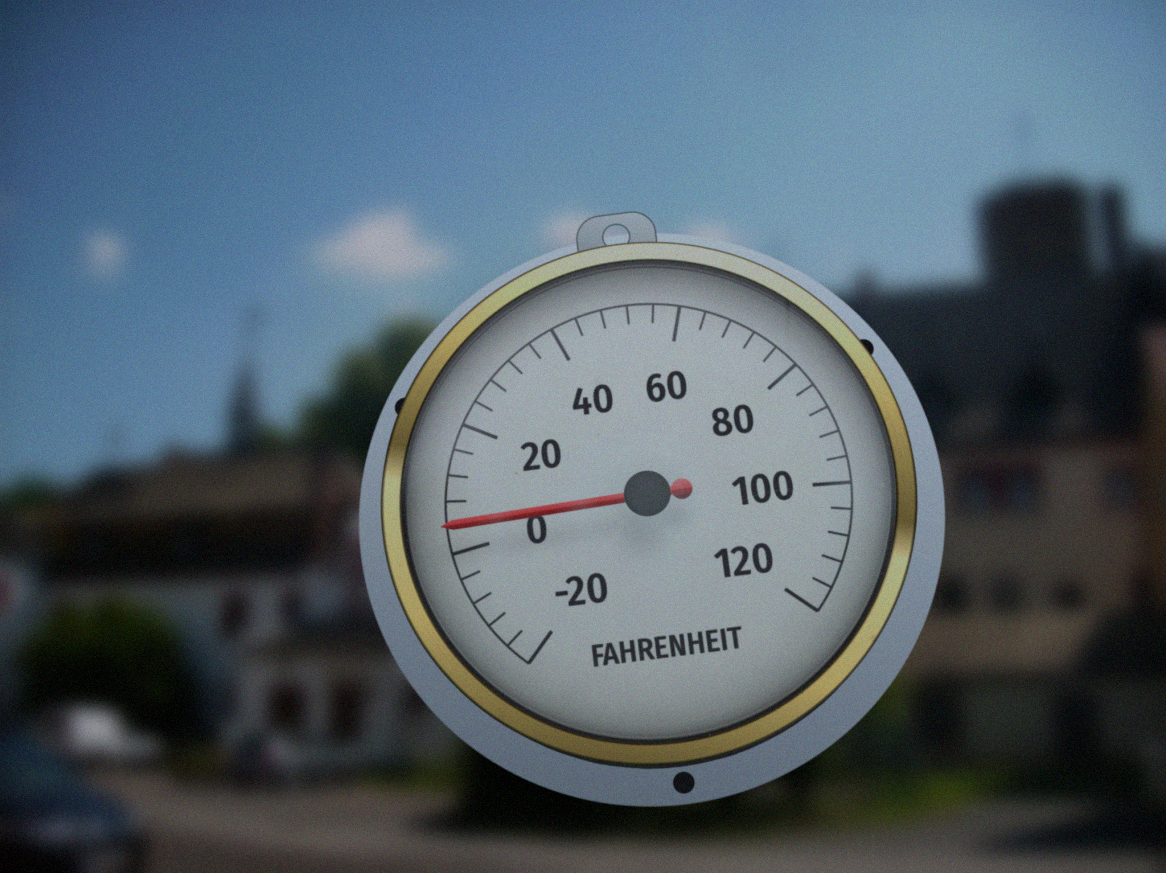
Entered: 4 °F
